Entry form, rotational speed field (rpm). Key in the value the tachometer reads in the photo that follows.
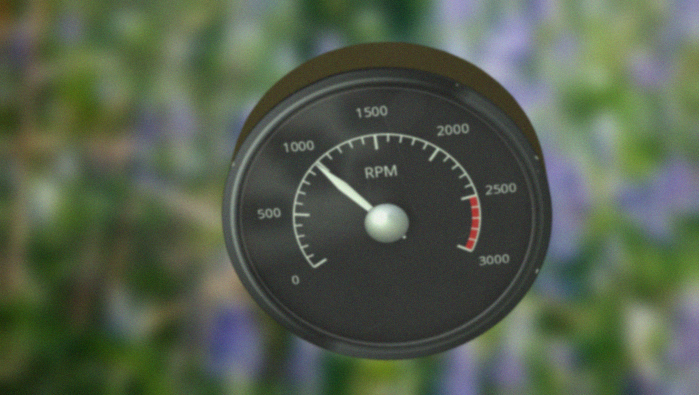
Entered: 1000 rpm
